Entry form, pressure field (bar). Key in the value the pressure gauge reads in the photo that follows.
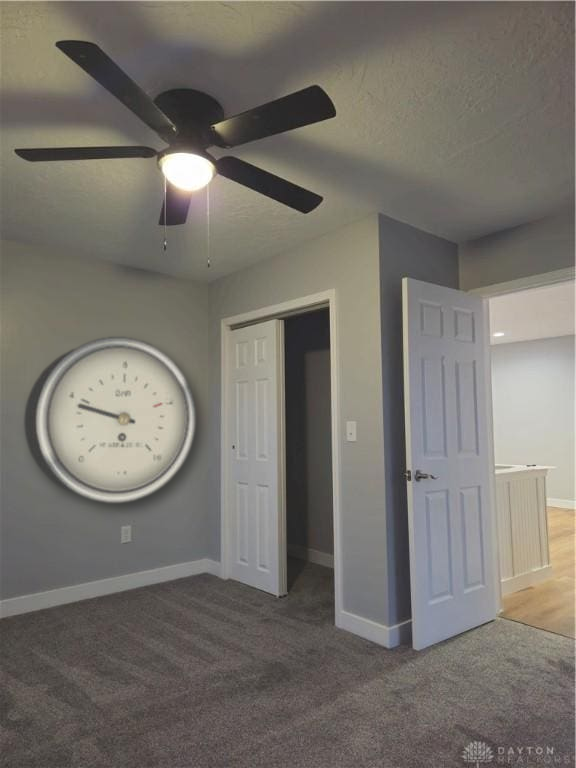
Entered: 3.5 bar
